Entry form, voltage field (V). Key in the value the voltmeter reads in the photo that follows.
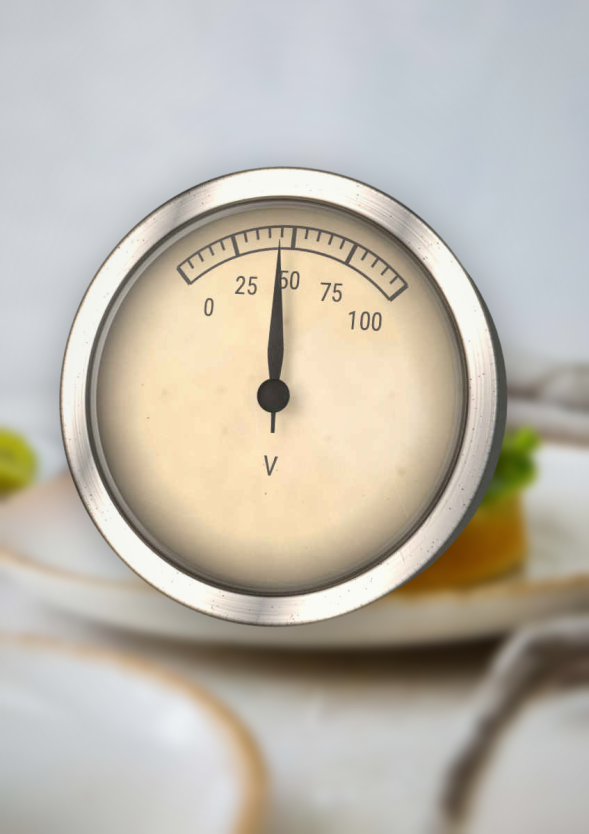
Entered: 45 V
